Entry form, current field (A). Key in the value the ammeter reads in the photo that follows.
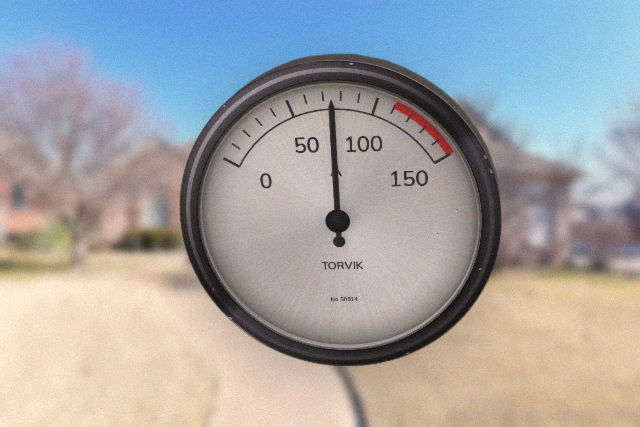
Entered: 75 A
